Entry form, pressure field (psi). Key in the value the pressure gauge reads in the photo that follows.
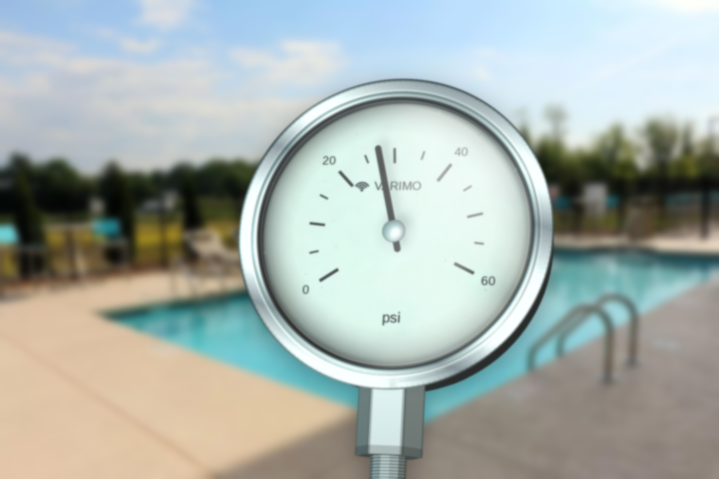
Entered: 27.5 psi
